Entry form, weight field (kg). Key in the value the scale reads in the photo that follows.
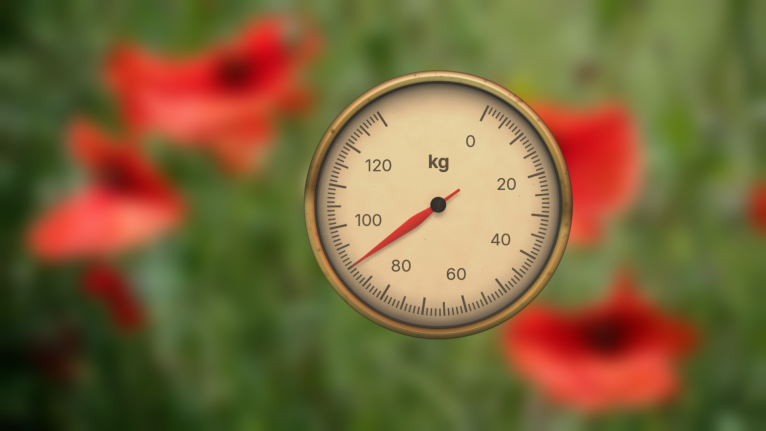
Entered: 90 kg
